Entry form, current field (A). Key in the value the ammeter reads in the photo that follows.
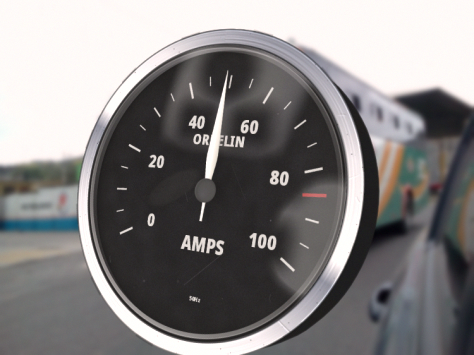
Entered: 50 A
